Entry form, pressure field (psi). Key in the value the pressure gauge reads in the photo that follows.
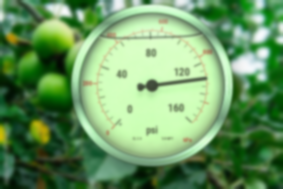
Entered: 130 psi
